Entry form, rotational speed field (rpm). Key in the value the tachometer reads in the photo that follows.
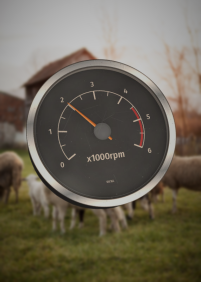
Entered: 2000 rpm
